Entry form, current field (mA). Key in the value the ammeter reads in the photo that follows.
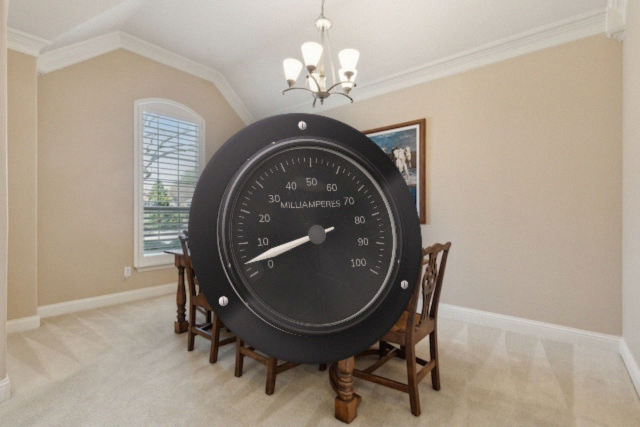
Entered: 4 mA
